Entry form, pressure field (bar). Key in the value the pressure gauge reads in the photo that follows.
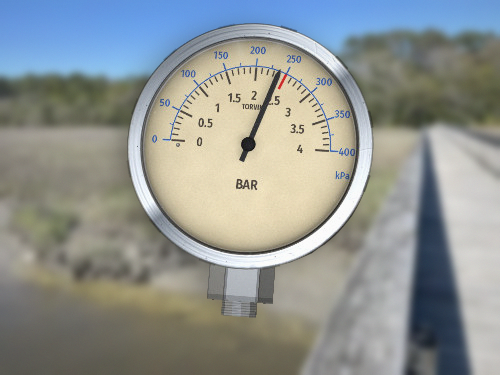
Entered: 2.4 bar
